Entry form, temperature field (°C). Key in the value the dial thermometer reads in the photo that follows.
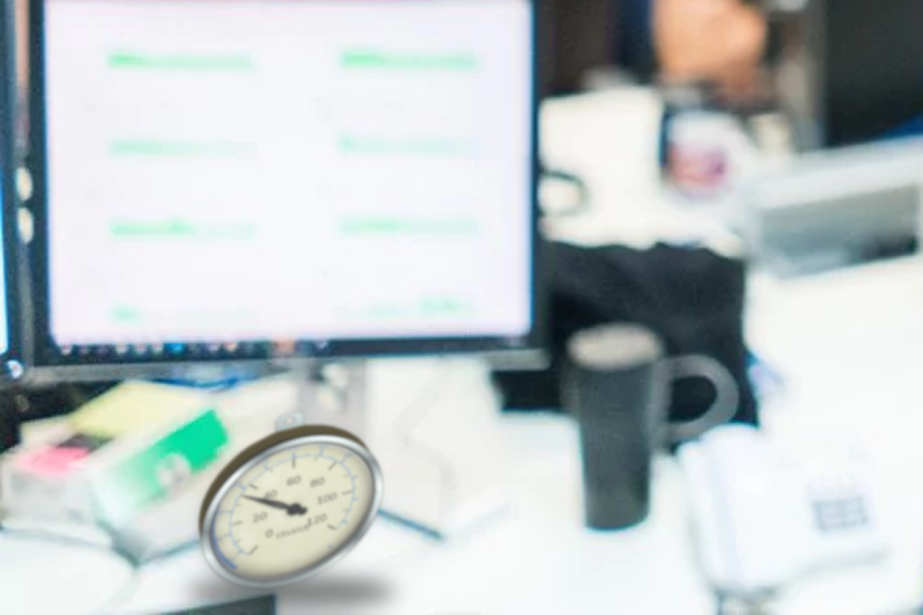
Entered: 35 °C
